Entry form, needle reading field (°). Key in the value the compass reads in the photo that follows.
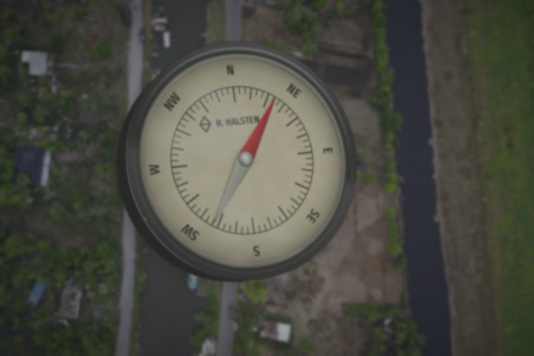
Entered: 35 °
